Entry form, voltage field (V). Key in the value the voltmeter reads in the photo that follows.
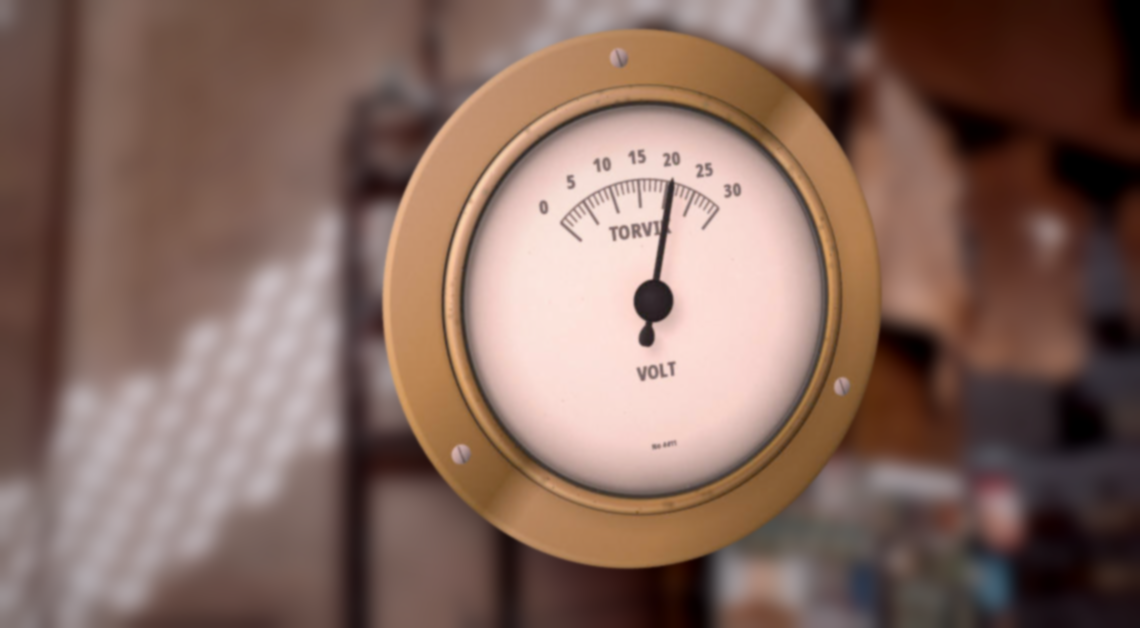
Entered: 20 V
